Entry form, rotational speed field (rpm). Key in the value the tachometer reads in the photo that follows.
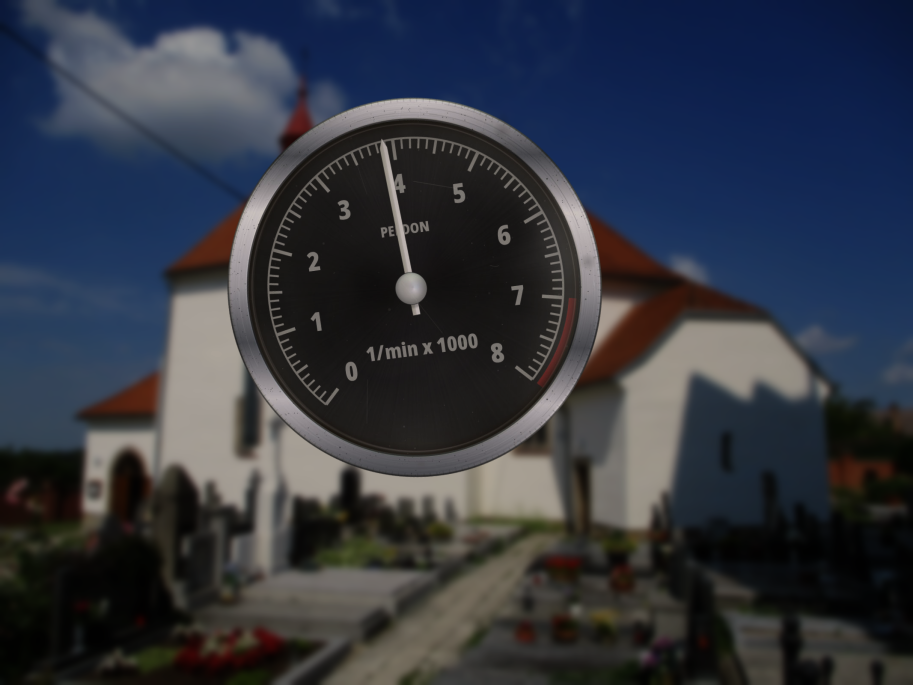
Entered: 3900 rpm
